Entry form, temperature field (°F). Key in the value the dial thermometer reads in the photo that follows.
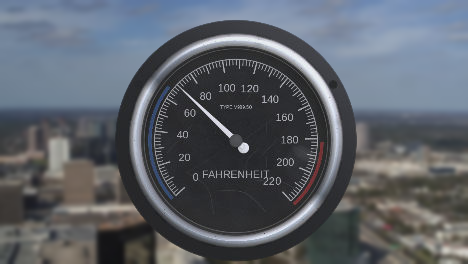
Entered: 70 °F
